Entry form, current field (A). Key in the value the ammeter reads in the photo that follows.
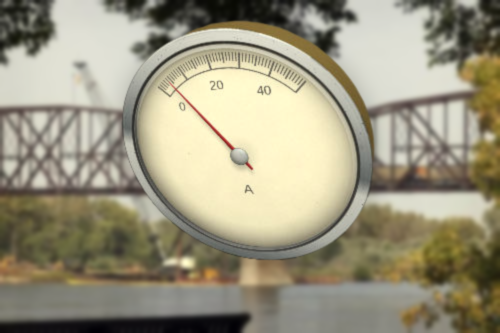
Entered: 5 A
